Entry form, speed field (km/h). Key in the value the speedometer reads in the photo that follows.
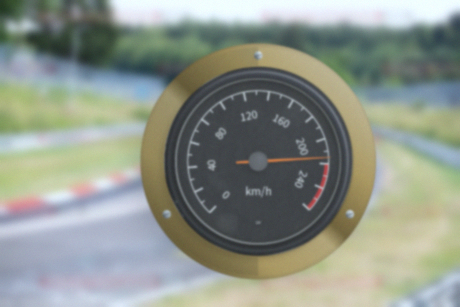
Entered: 215 km/h
